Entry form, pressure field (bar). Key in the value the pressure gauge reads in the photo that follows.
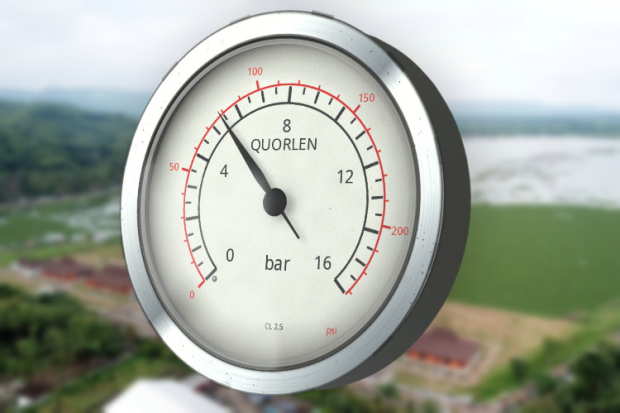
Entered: 5.5 bar
